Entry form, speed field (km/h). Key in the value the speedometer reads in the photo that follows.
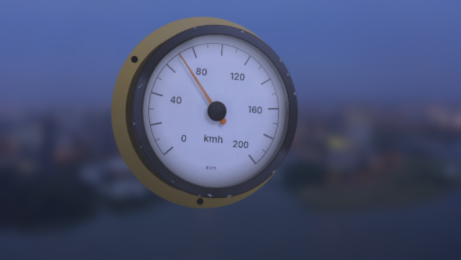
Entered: 70 km/h
